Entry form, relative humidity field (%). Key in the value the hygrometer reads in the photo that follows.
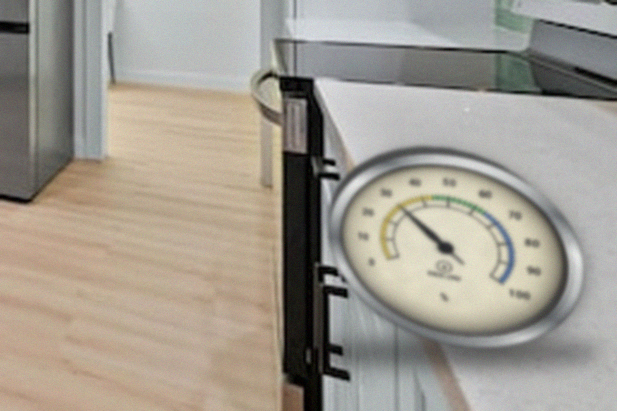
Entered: 30 %
